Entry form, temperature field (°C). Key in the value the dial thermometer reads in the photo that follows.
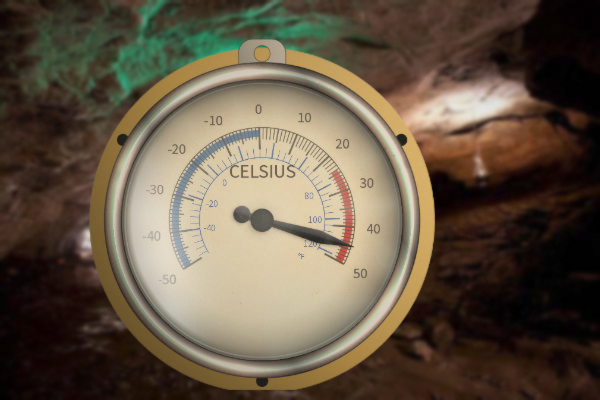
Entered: 45 °C
